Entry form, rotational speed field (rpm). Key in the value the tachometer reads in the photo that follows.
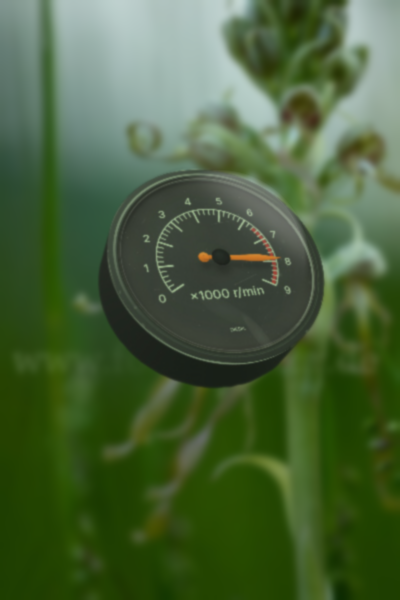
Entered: 8000 rpm
